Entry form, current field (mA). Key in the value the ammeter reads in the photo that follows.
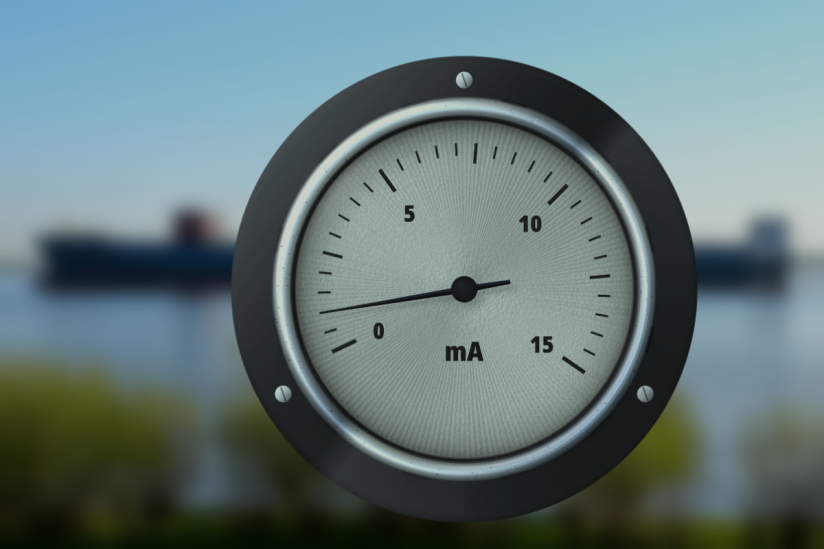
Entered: 1 mA
